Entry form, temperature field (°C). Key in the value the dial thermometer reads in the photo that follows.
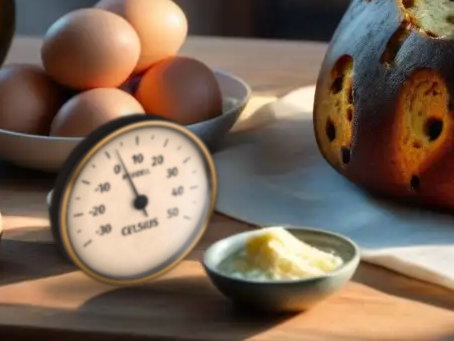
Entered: 2.5 °C
